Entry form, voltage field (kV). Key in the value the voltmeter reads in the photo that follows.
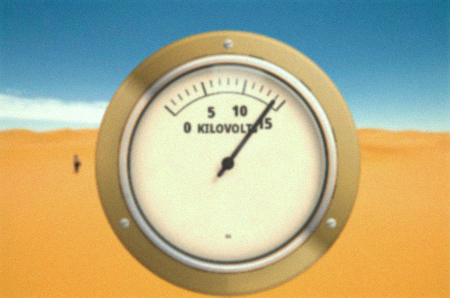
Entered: 14 kV
